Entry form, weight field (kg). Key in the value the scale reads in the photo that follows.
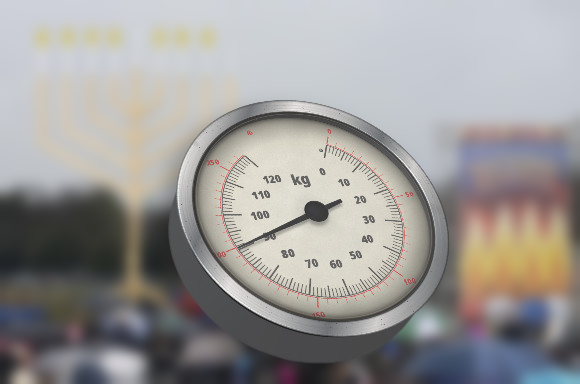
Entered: 90 kg
